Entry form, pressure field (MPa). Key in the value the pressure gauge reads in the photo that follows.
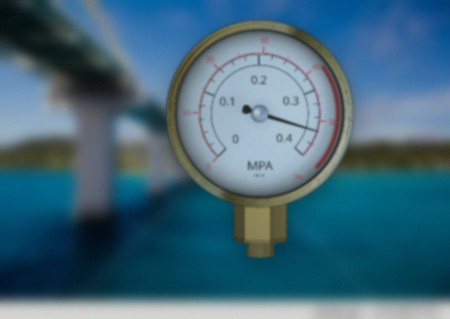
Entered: 0.36 MPa
